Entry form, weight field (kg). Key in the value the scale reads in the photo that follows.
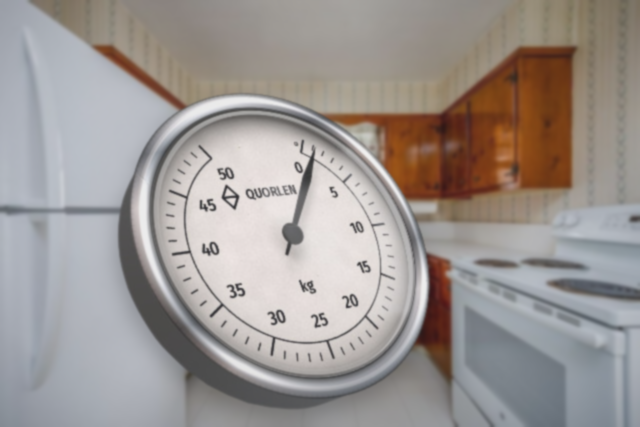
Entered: 1 kg
